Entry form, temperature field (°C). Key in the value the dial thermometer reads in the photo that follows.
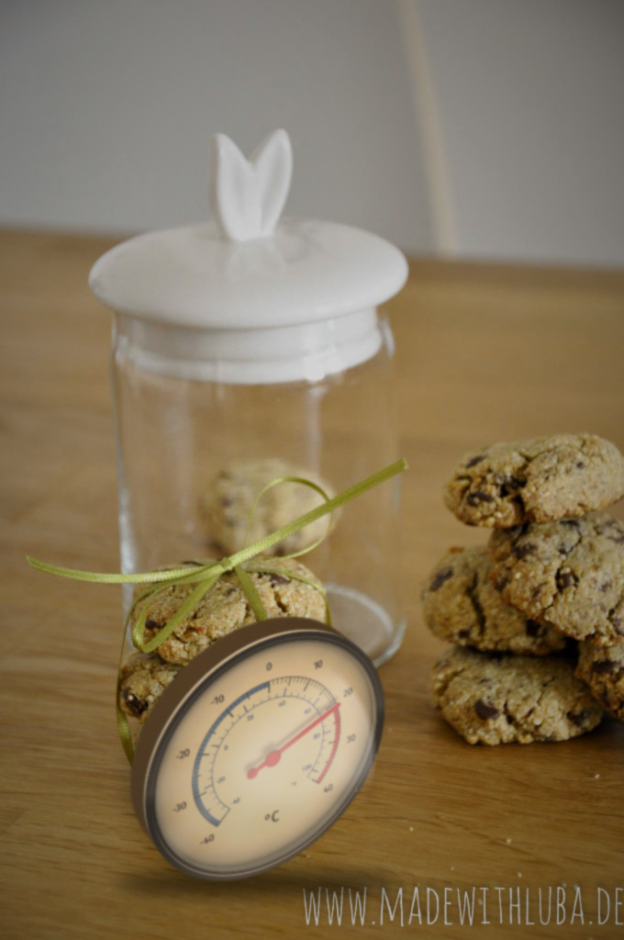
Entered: 20 °C
